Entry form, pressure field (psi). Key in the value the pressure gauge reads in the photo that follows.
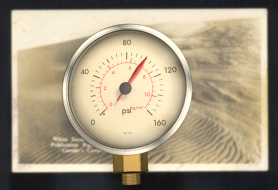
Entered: 100 psi
